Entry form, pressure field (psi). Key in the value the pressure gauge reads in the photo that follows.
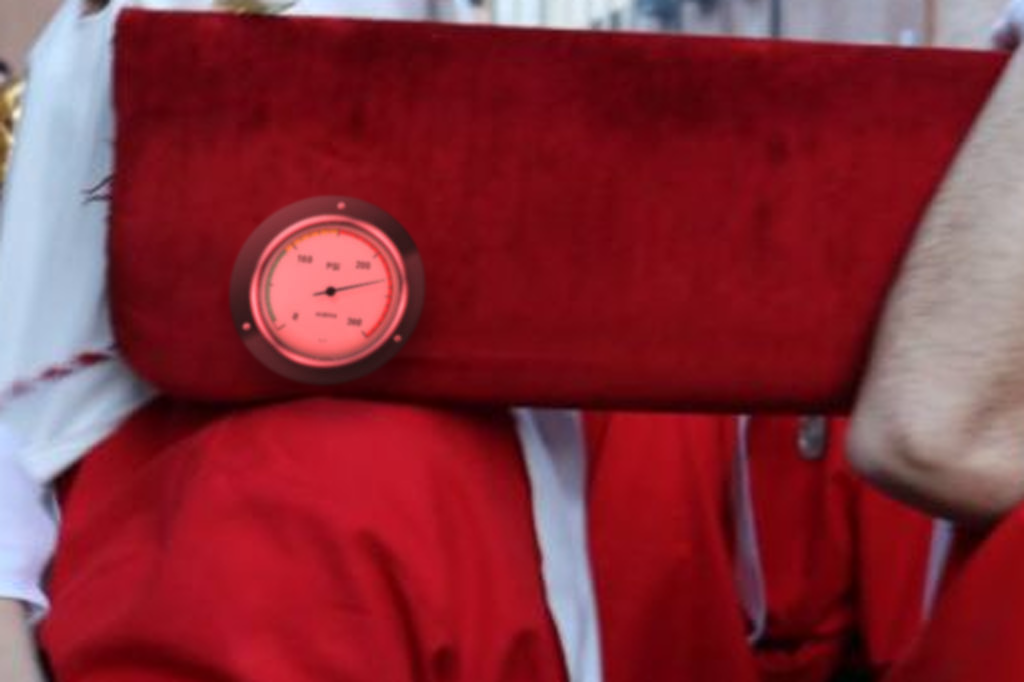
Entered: 230 psi
